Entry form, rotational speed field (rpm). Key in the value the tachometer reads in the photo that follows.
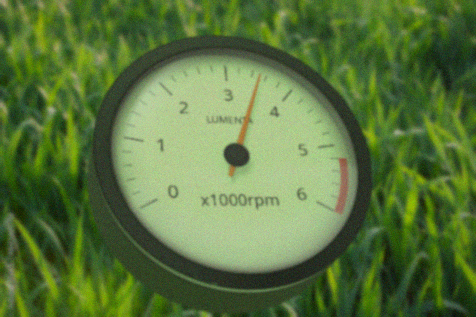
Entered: 3500 rpm
